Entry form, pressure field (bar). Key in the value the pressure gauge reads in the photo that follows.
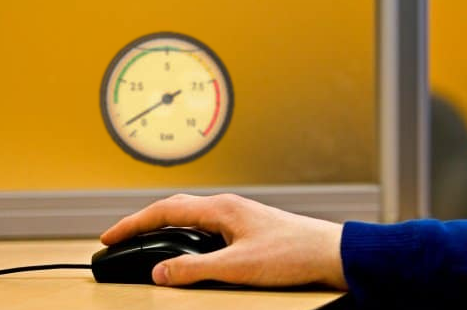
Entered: 0.5 bar
